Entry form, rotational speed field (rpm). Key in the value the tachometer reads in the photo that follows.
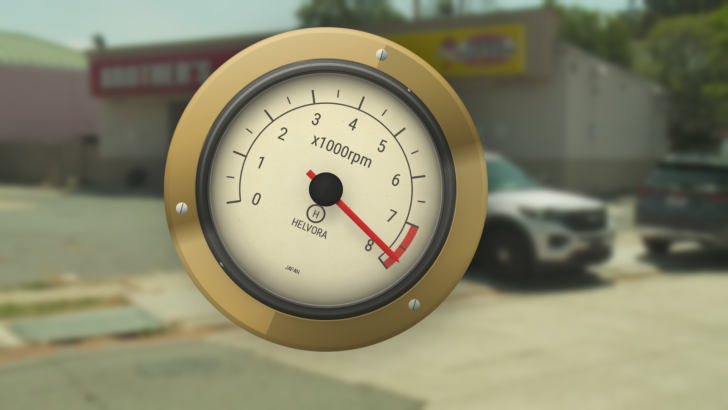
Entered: 7750 rpm
